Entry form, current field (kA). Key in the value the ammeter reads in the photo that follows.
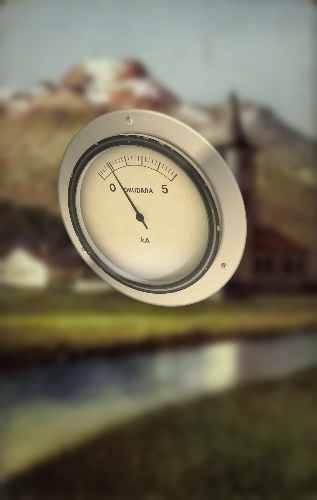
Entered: 1 kA
